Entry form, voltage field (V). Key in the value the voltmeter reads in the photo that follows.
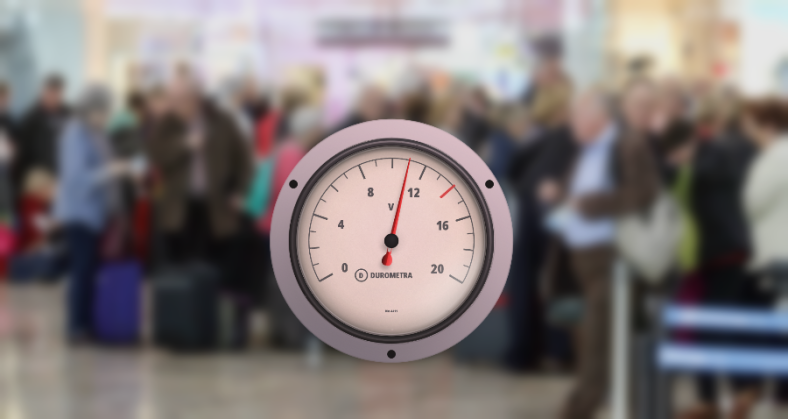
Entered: 11 V
